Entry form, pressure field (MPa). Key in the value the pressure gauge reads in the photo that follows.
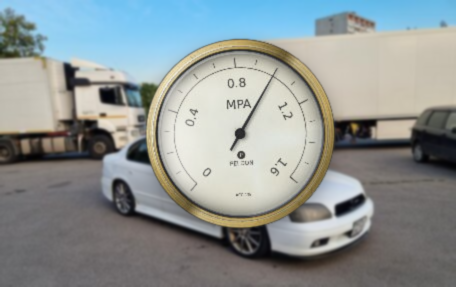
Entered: 1 MPa
